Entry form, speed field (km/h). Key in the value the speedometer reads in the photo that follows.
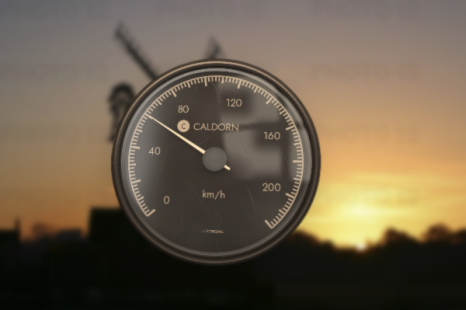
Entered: 60 km/h
